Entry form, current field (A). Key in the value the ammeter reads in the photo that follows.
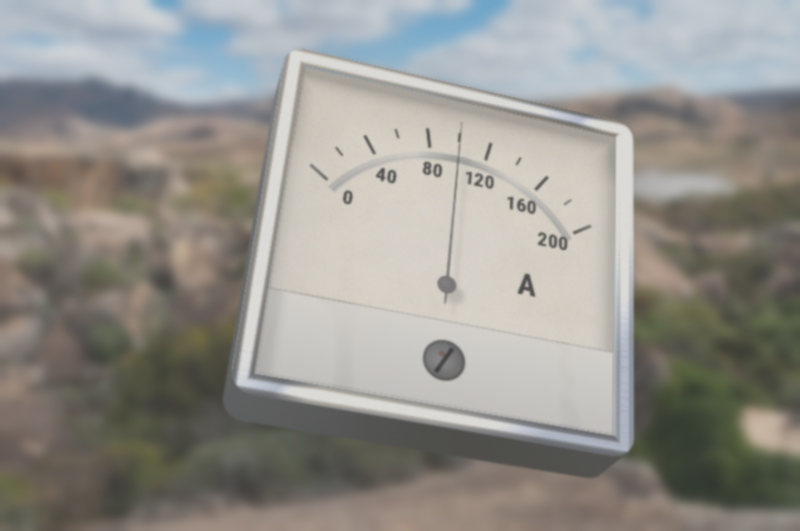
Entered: 100 A
